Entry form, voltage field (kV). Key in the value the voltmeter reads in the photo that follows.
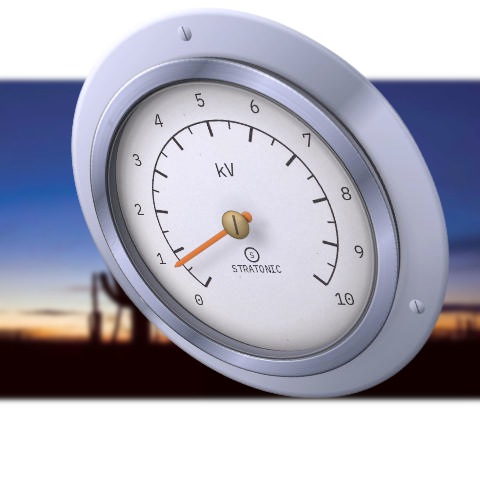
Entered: 0.75 kV
